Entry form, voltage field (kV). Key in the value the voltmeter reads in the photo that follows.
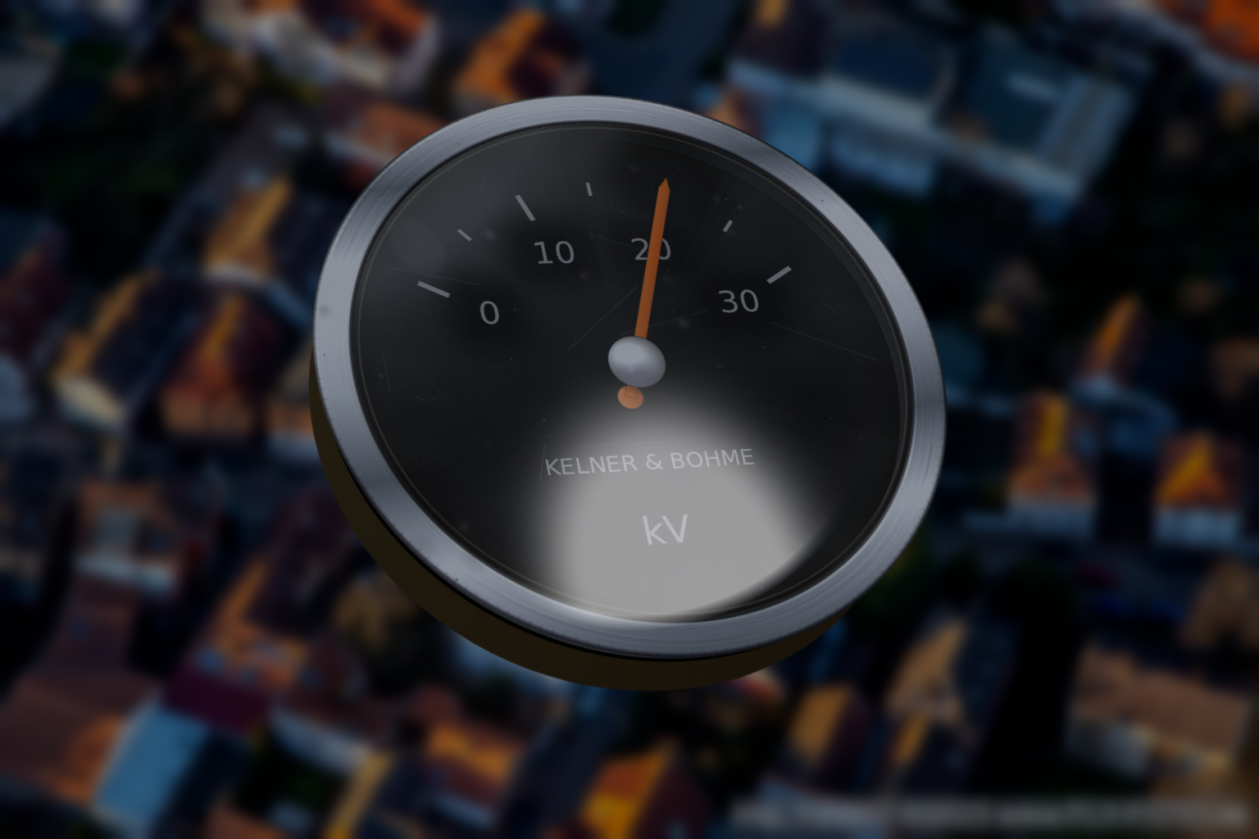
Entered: 20 kV
